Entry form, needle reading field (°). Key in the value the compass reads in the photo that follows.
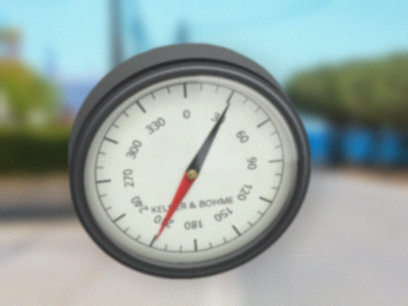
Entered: 210 °
